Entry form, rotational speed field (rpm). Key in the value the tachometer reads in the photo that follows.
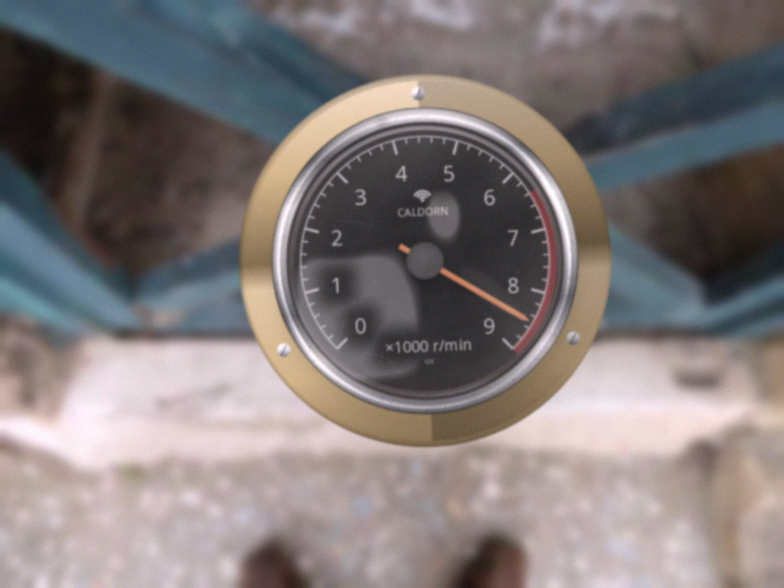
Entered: 8500 rpm
